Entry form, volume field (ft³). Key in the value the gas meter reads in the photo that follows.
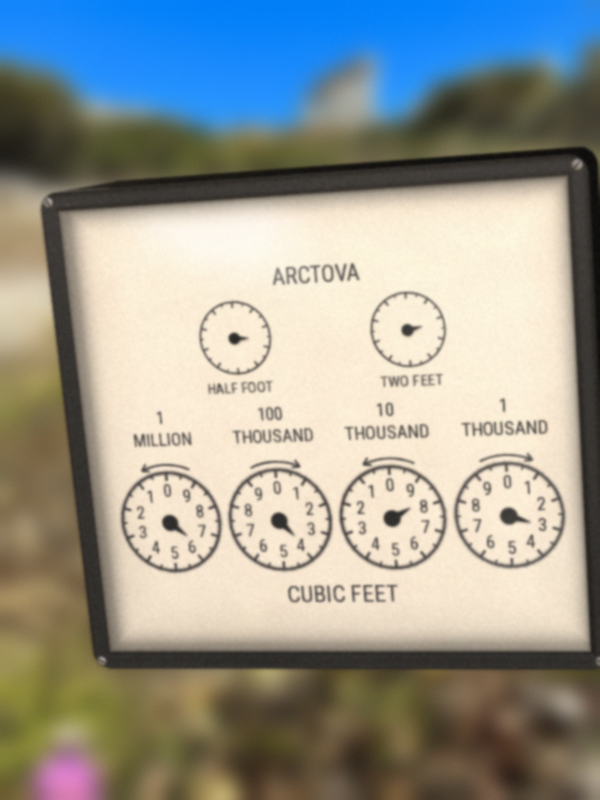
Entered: 638300 ft³
